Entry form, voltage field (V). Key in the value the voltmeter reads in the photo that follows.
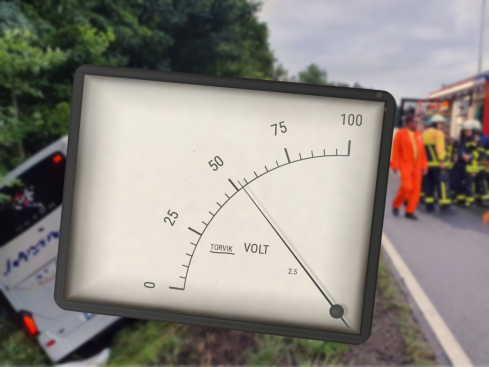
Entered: 52.5 V
